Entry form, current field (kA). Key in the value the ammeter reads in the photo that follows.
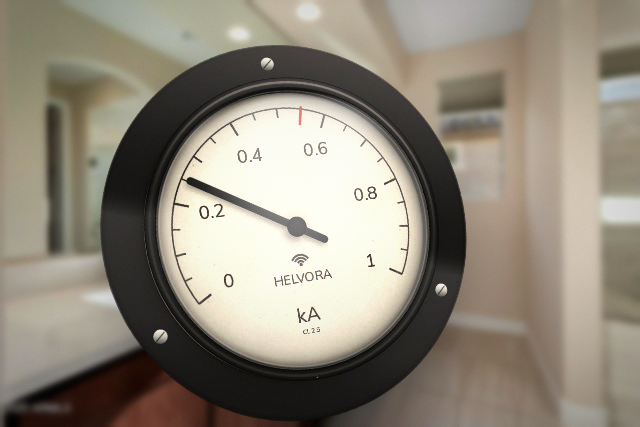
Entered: 0.25 kA
